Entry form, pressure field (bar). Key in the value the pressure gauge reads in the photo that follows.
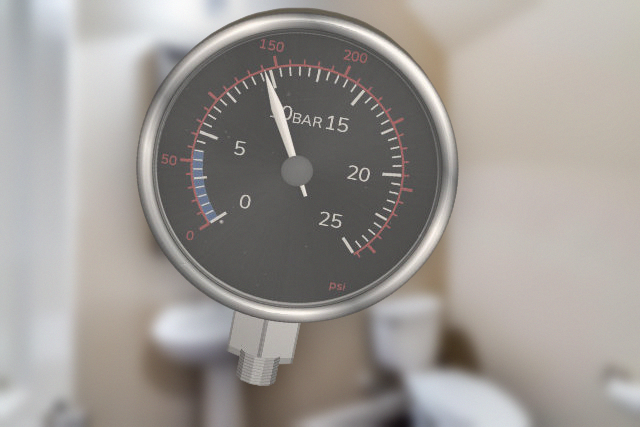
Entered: 9.75 bar
